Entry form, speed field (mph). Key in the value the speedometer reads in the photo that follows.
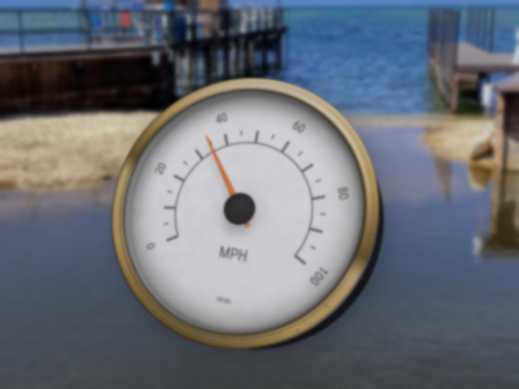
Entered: 35 mph
